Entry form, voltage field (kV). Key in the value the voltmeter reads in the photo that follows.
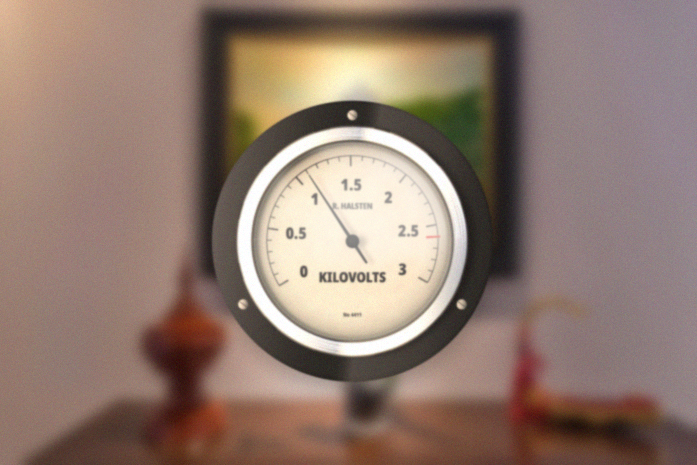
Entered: 1.1 kV
